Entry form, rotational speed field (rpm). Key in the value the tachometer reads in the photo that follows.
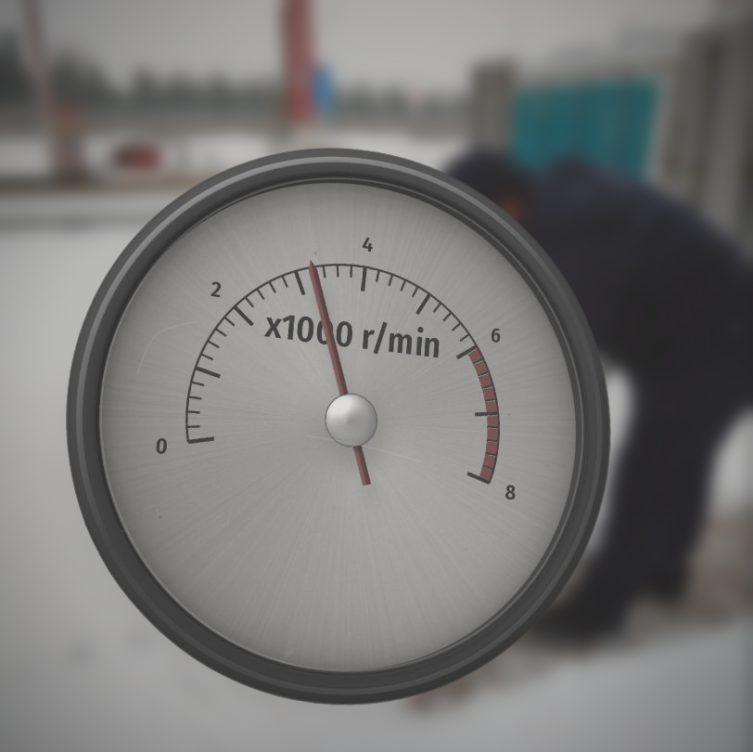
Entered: 3200 rpm
